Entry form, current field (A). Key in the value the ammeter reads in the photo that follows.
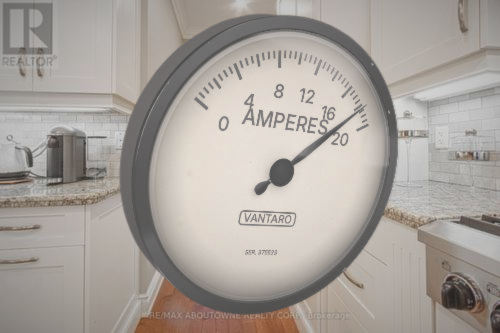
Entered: 18 A
